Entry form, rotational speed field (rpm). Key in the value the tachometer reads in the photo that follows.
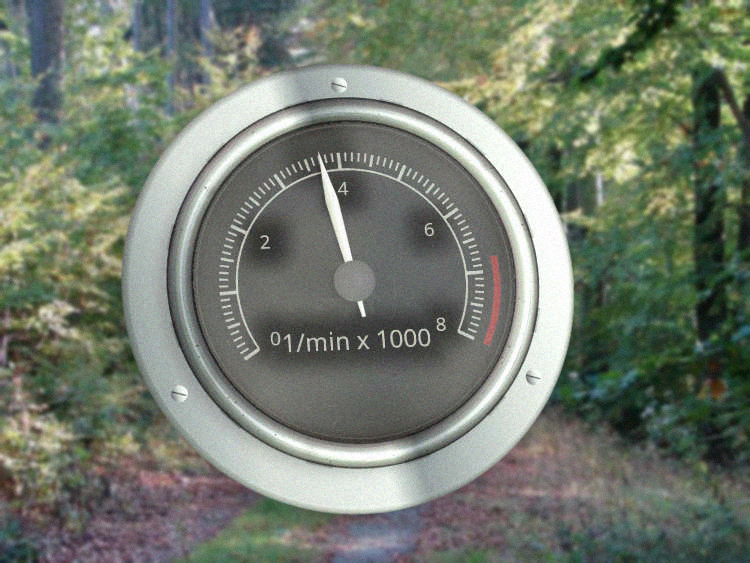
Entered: 3700 rpm
